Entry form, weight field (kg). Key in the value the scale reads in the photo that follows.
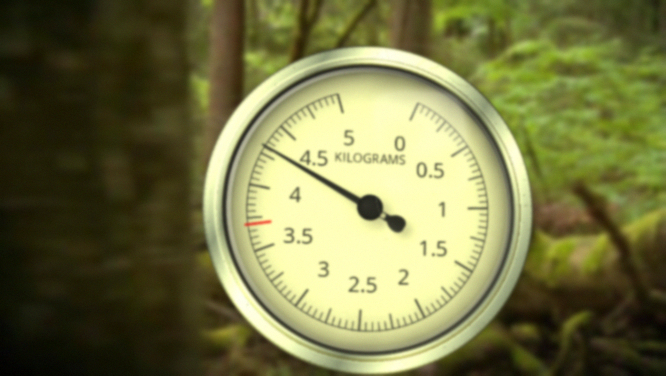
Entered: 4.3 kg
